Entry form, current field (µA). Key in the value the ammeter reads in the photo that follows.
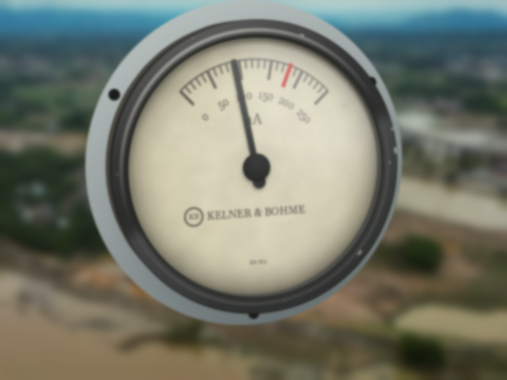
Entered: 90 µA
